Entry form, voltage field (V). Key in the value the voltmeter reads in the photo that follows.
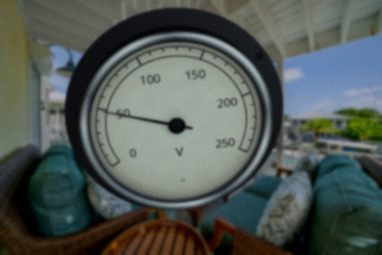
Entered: 50 V
